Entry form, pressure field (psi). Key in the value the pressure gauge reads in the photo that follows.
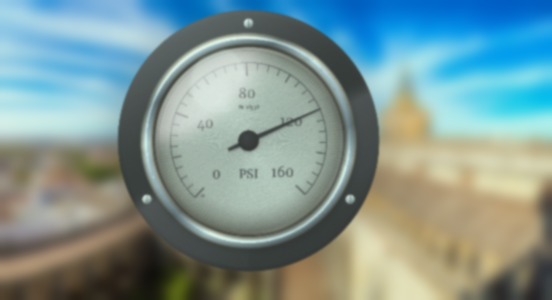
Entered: 120 psi
